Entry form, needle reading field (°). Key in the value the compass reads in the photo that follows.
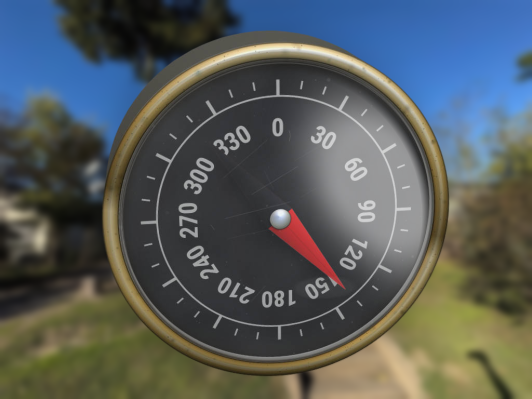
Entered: 140 °
